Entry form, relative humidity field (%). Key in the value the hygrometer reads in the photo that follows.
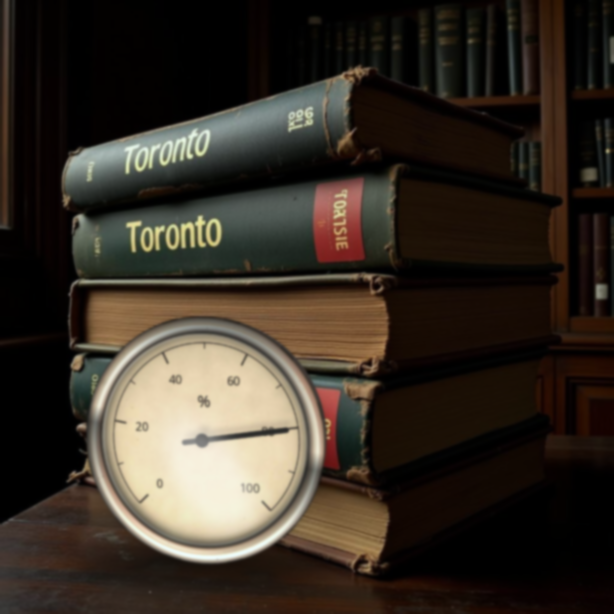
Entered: 80 %
